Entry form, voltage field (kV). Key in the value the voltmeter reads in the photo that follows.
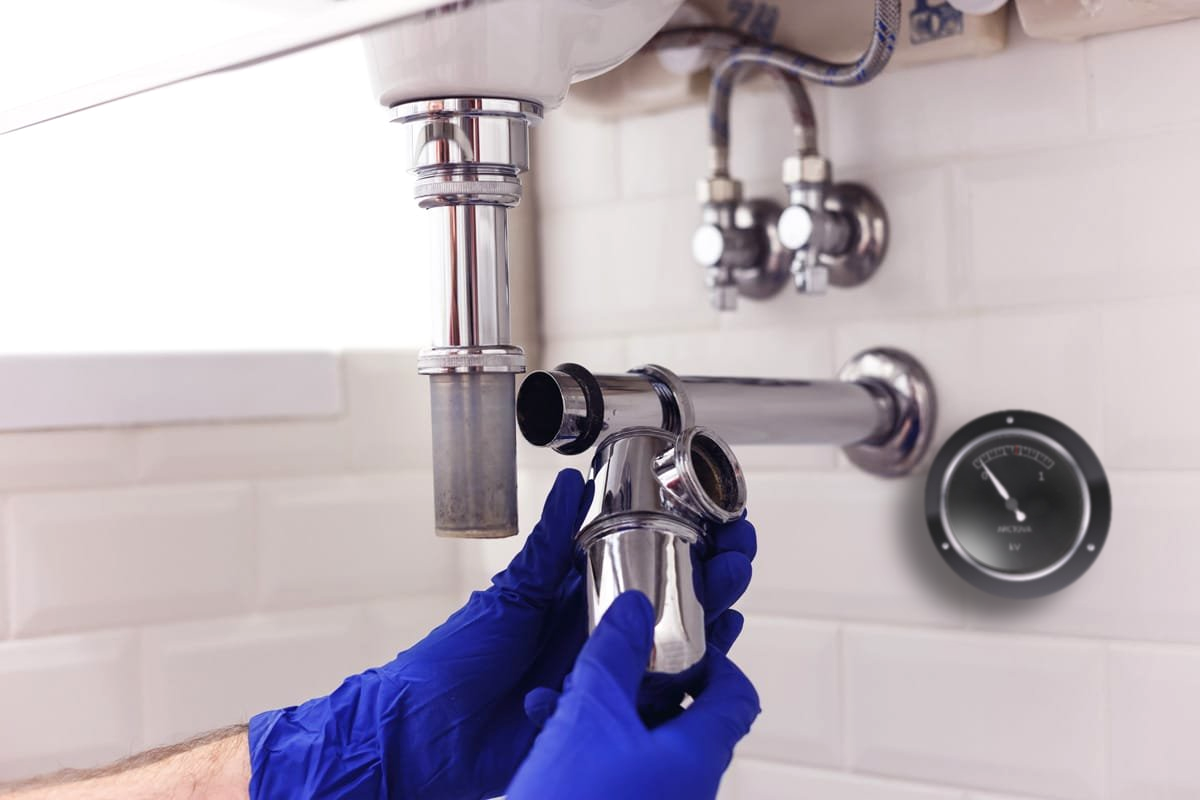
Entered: 0.1 kV
